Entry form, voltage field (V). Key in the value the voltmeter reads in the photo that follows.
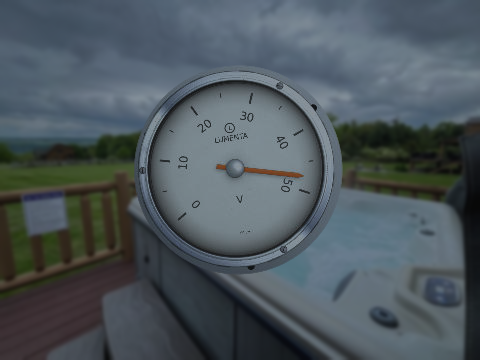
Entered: 47.5 V
